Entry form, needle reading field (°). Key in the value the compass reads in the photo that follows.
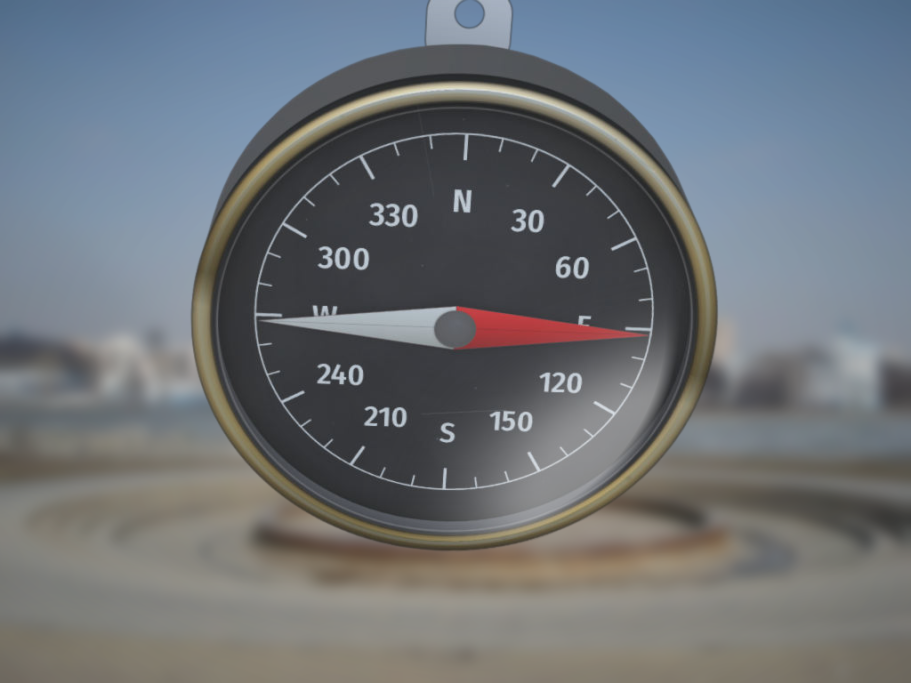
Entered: 90 °
